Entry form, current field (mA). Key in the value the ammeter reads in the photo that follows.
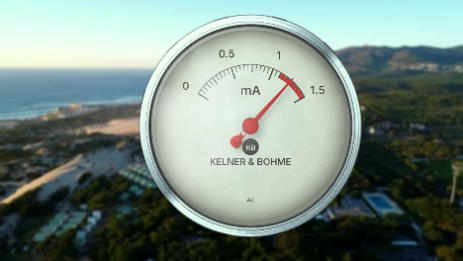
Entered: 1.25 mA
